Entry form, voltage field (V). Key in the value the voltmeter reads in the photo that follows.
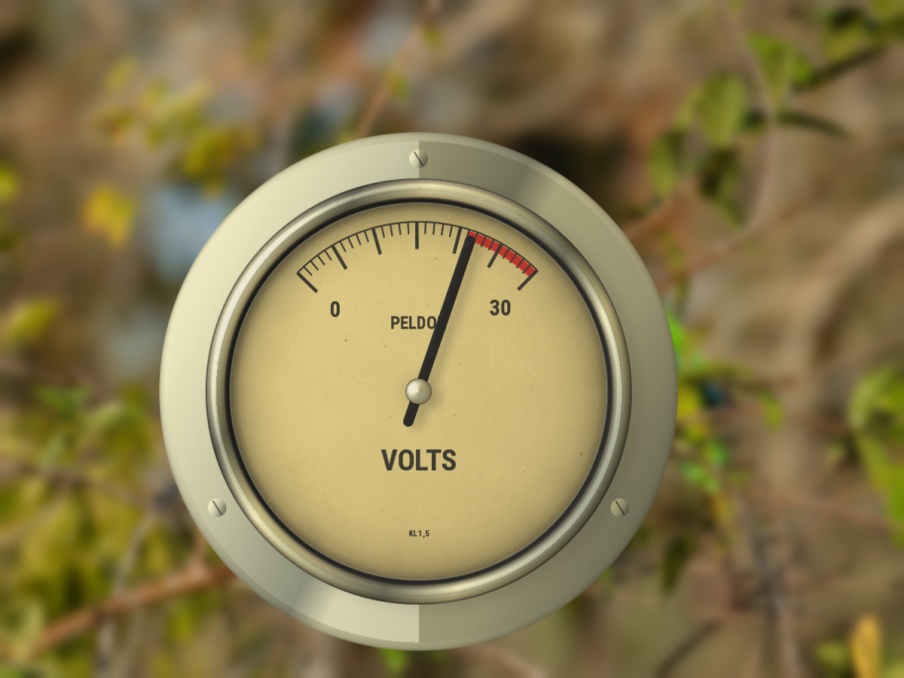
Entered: 21.5 V
